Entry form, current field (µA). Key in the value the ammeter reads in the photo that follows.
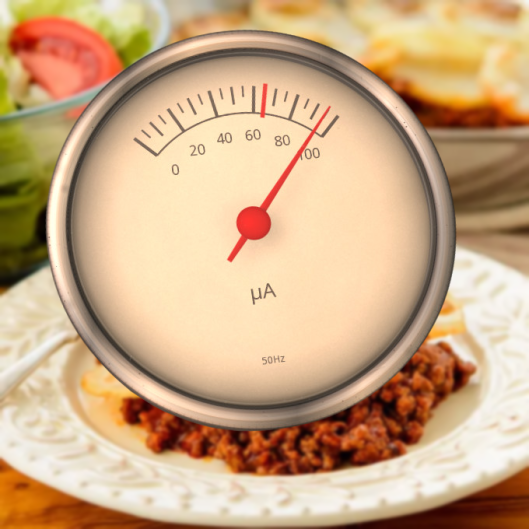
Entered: 95 µA
